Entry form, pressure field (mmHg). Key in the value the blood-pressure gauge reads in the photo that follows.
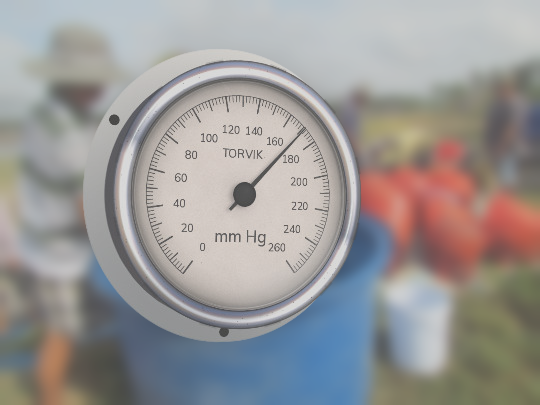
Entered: 170 mmHg
